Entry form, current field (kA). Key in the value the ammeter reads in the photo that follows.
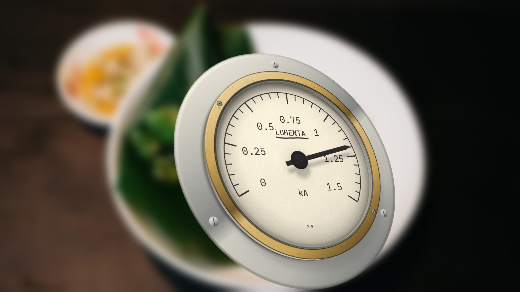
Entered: 1.2 kA
